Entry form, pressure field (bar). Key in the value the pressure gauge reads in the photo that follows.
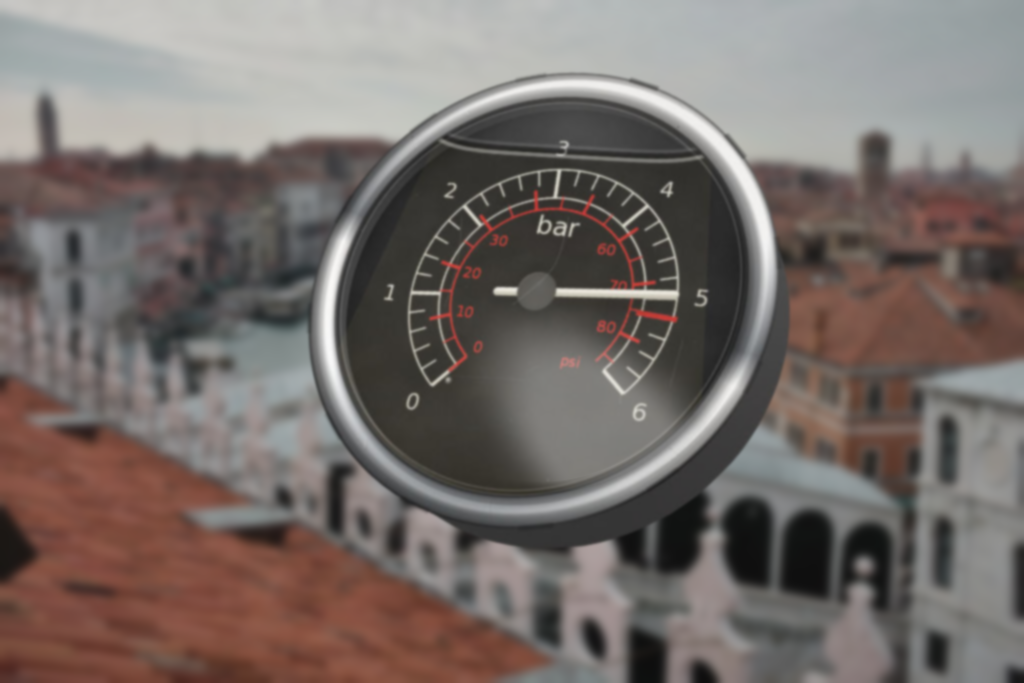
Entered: 5 bar
